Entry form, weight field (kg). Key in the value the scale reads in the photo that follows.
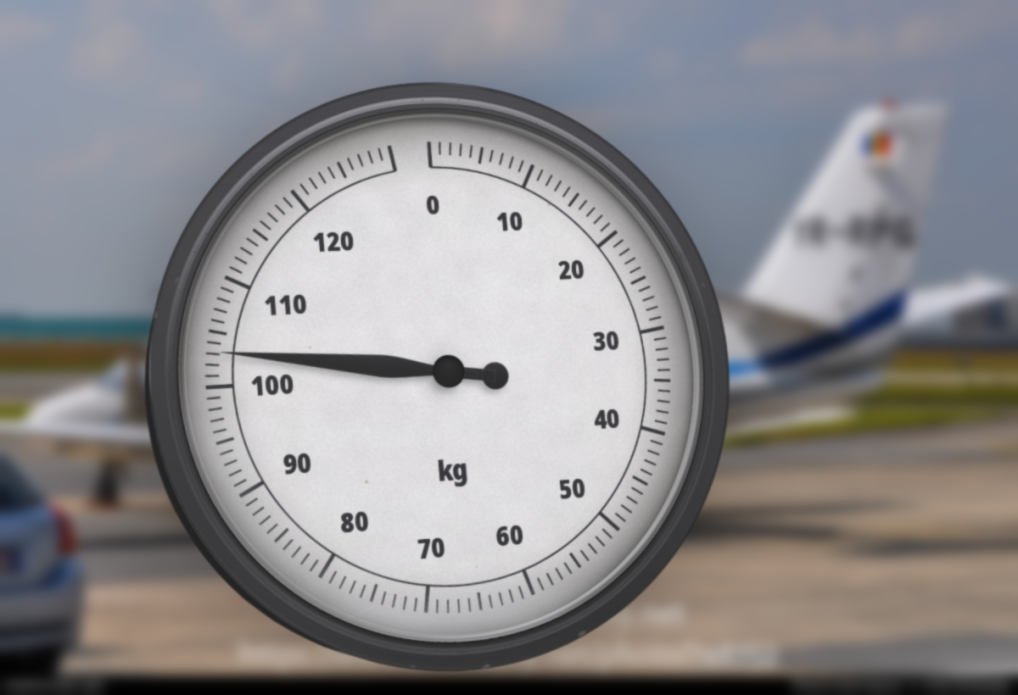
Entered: 103 kg
